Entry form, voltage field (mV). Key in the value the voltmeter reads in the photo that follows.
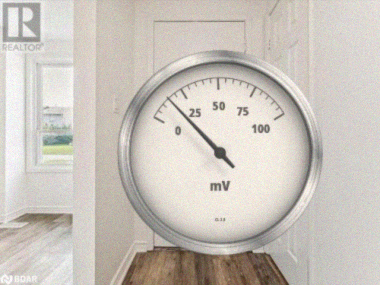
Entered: 15 mV
